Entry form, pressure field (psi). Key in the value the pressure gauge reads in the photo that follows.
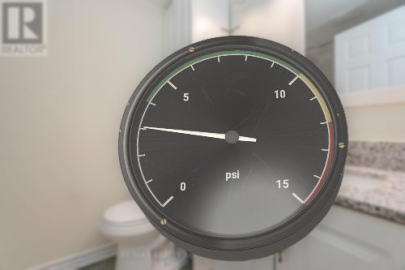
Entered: 3 psi
